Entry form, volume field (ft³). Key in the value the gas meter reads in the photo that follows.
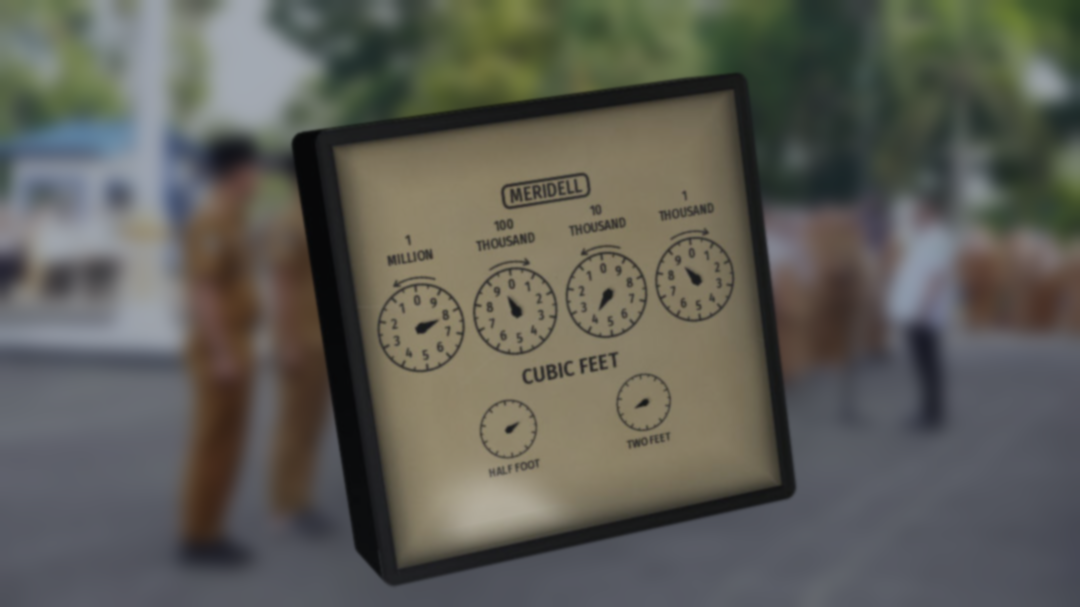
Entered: 793900 ft³
